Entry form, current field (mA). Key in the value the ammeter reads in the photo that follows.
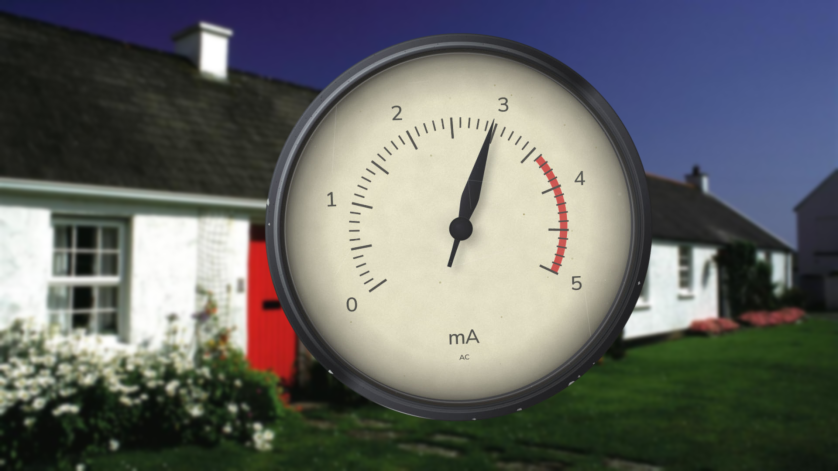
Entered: 2.95 mA
